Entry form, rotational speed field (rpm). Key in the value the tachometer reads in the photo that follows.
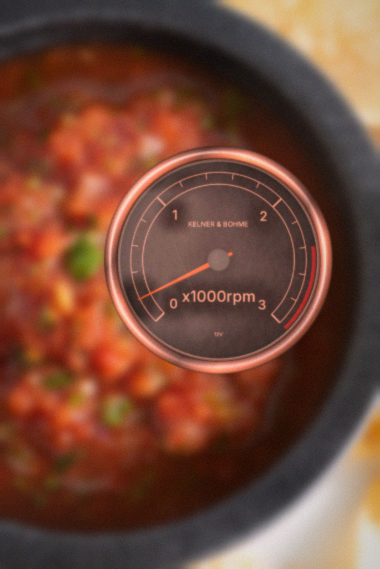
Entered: 200 rpm
